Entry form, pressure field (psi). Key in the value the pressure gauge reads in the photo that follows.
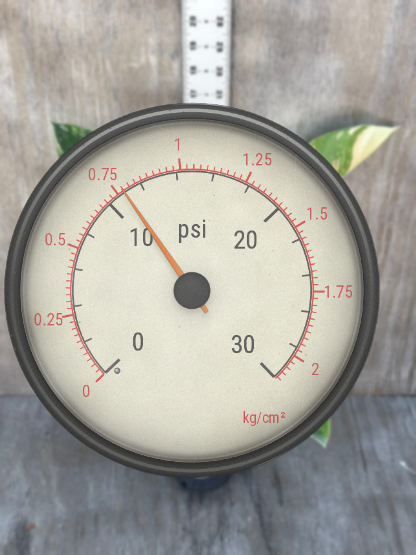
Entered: 11 psi
